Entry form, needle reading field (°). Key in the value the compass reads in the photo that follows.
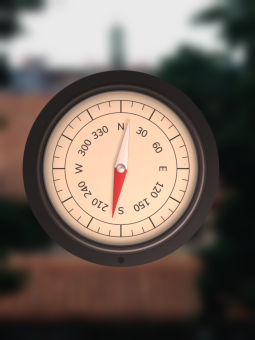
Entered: 190 °
